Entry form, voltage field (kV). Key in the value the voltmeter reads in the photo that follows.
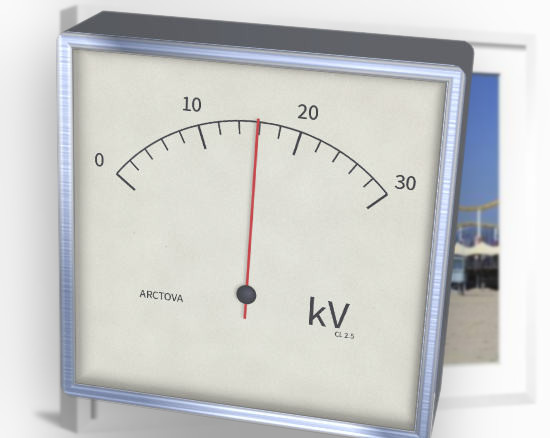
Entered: 16 kV
